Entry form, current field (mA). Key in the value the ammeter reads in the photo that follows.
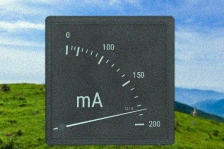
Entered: 185 mA
